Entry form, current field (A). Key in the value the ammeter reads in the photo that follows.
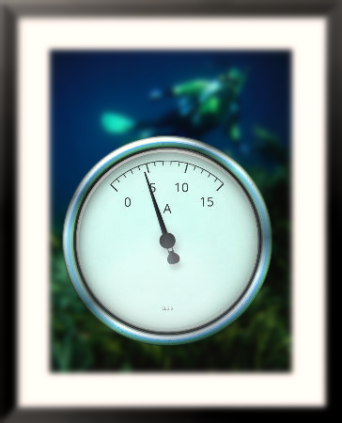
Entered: 4.5 A
